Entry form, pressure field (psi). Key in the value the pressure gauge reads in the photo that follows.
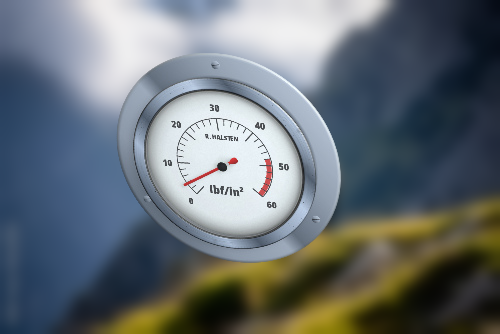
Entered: 4 psi
